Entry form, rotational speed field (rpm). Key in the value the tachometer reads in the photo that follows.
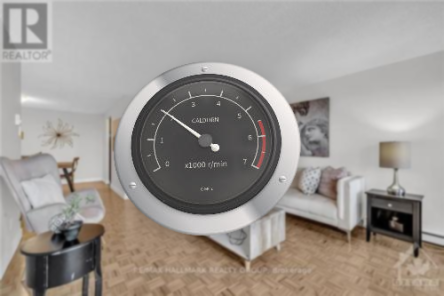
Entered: 2000 rpm
